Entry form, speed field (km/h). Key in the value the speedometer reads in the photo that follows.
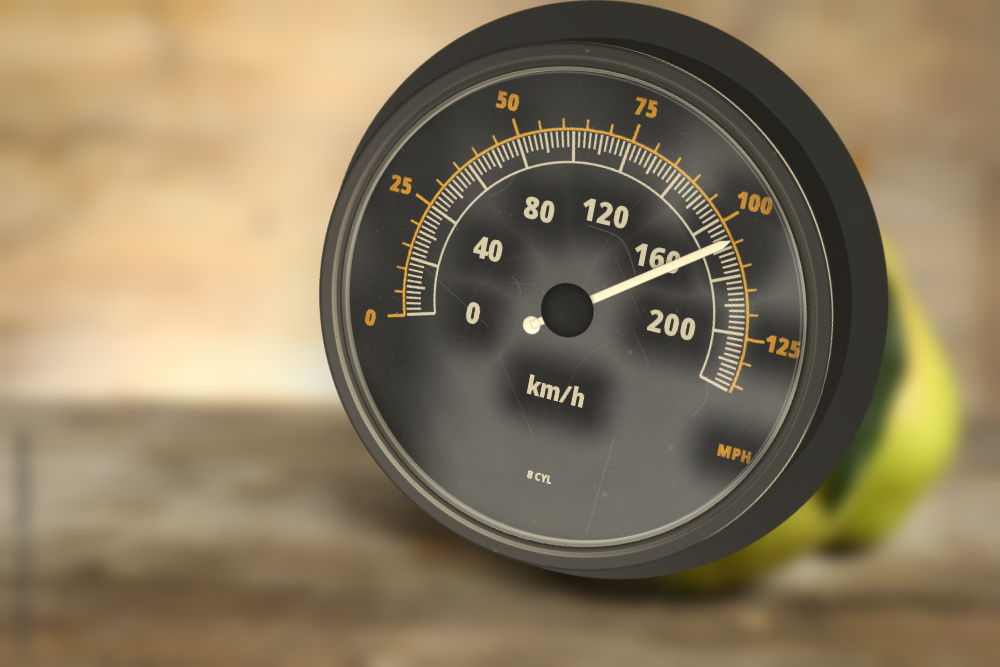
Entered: 168 km/h
